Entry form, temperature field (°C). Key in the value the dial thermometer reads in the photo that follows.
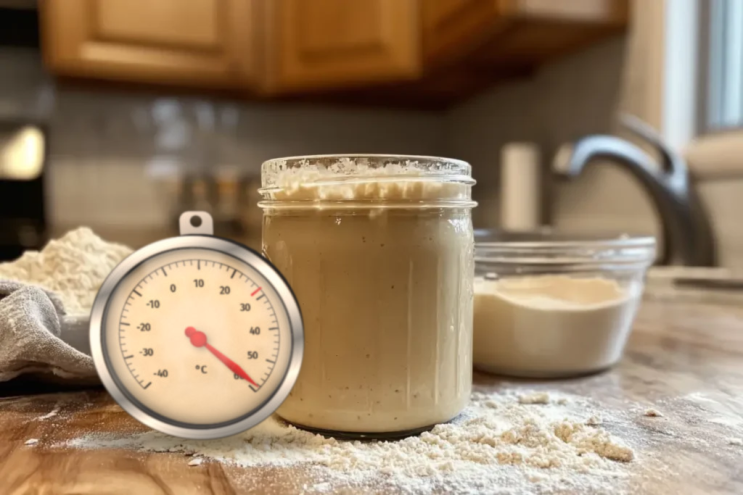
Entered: 58 °C
